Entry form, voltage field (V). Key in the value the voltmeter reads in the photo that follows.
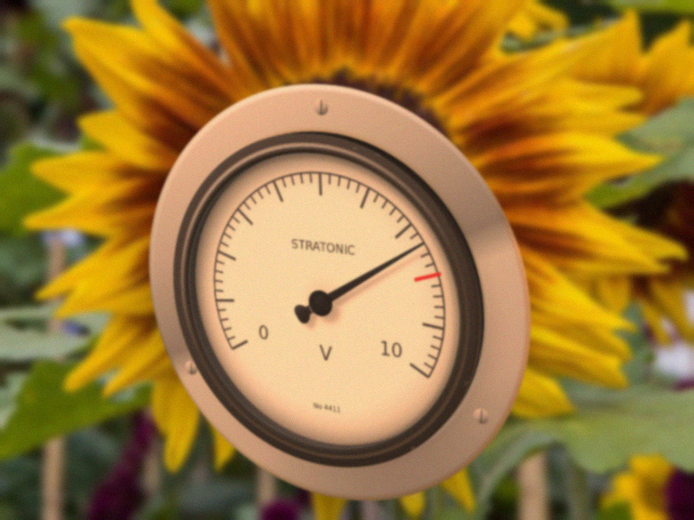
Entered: 7.4 V
